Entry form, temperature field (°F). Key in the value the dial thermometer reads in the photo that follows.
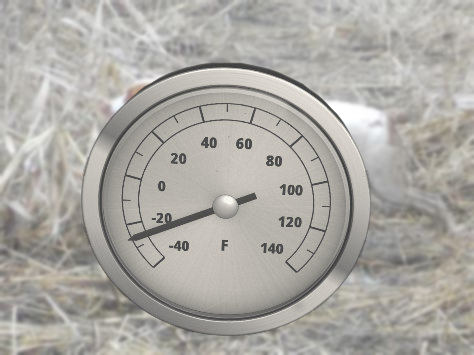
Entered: -25 °F
